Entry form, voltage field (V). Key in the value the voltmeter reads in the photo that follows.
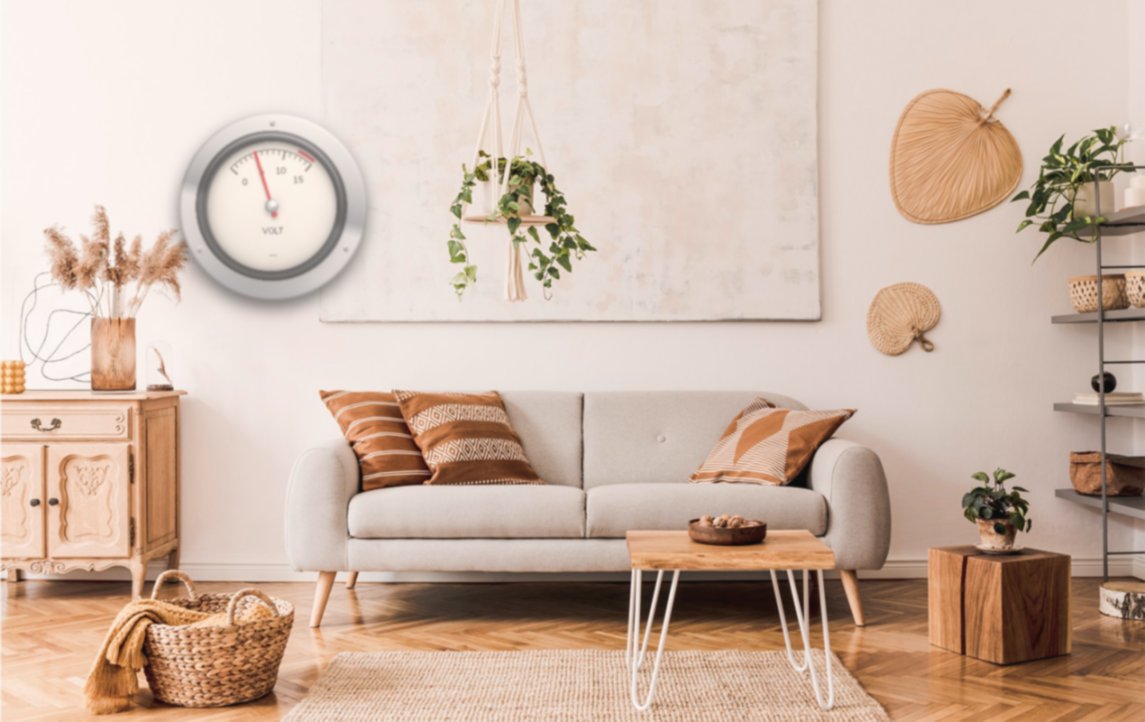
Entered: 5 V
